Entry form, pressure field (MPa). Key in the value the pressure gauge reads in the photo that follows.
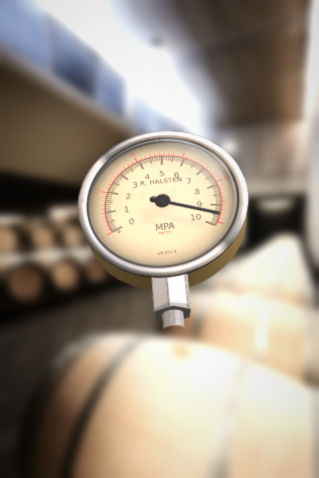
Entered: 9.5 MPa
